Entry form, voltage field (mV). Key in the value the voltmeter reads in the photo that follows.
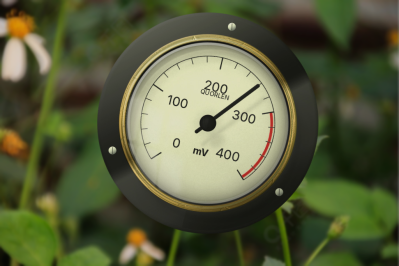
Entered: 260 mV
